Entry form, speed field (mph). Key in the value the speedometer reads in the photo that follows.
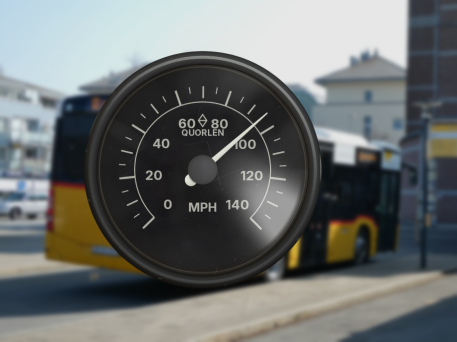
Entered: 95 mph
